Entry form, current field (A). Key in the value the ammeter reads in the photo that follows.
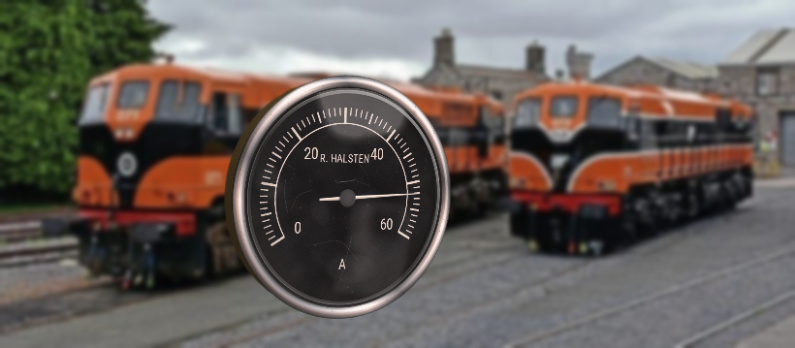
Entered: 52 A
